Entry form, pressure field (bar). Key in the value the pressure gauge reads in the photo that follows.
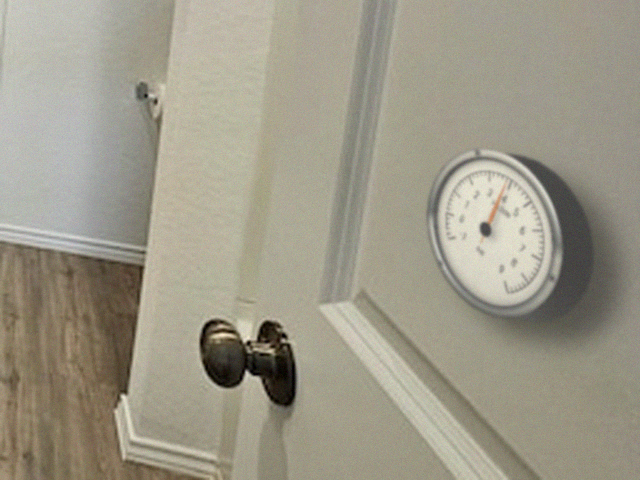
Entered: 4 bar
